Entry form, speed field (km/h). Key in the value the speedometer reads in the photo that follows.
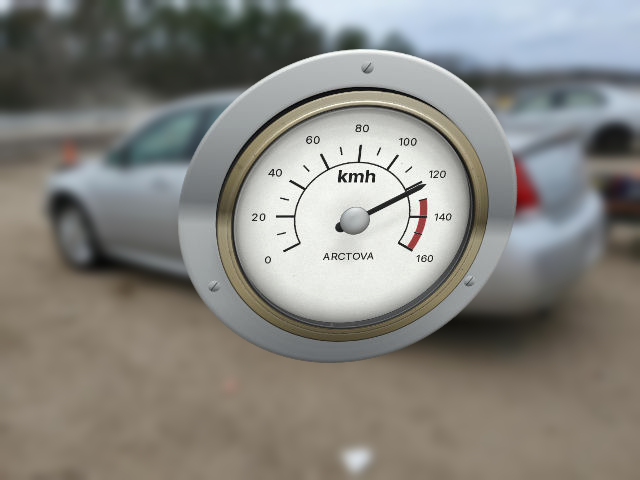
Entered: 120 km/h
